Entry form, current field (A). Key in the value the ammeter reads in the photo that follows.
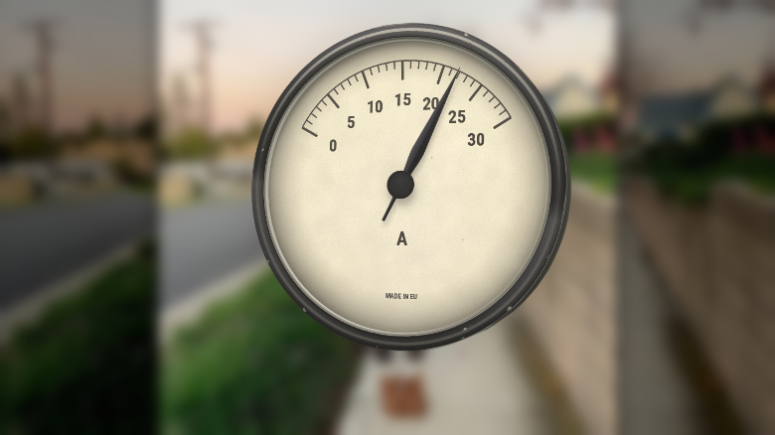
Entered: 22 A
